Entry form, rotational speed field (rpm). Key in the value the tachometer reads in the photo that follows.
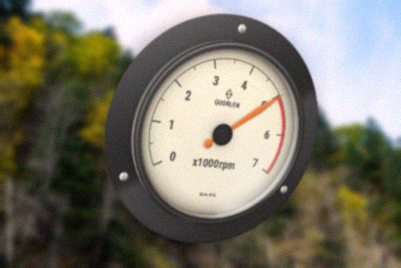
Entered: 5000 rpm
